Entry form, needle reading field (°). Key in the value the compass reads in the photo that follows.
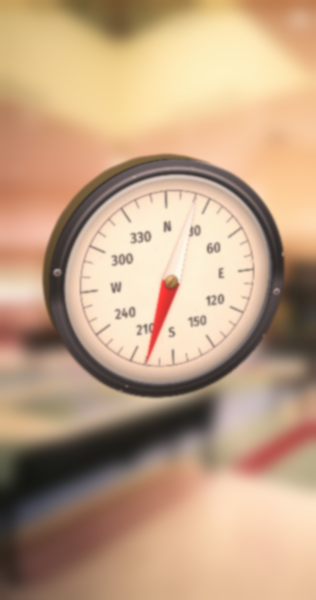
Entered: 200 °
